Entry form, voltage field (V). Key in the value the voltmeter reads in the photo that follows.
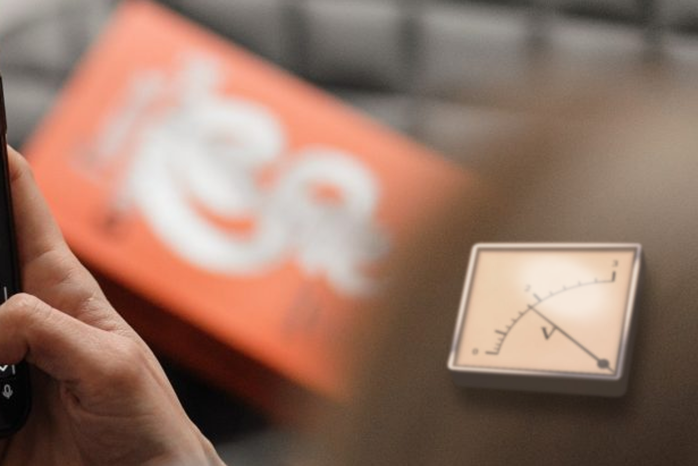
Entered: 1.8 V
